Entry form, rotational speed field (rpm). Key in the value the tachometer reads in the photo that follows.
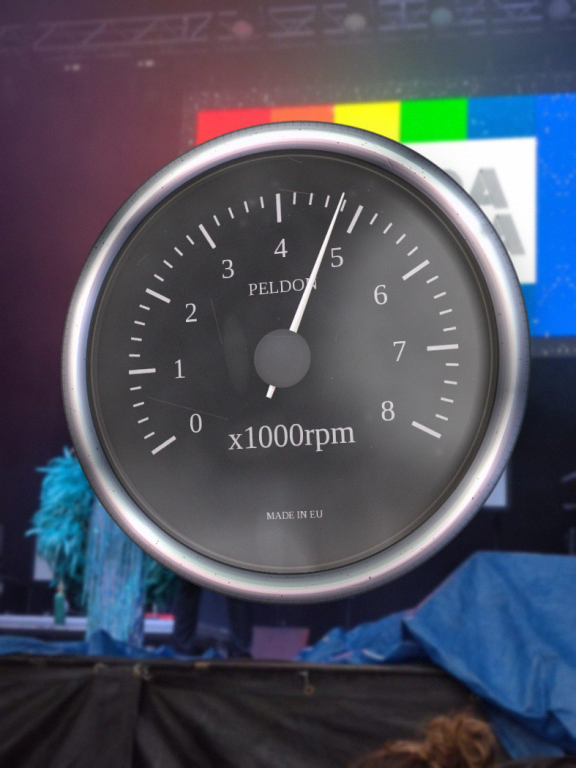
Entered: 4800 rpm
